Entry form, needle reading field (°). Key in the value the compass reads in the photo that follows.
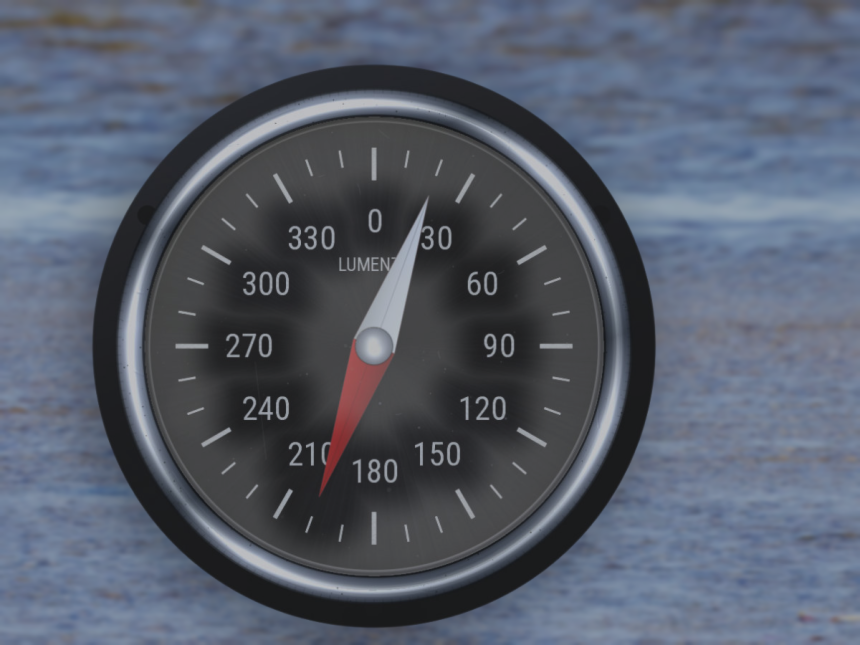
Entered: 200 °
